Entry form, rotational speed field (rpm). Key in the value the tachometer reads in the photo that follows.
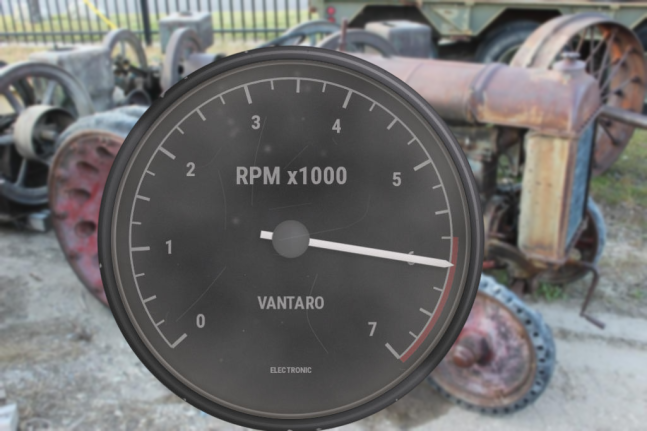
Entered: 6000 rpm
